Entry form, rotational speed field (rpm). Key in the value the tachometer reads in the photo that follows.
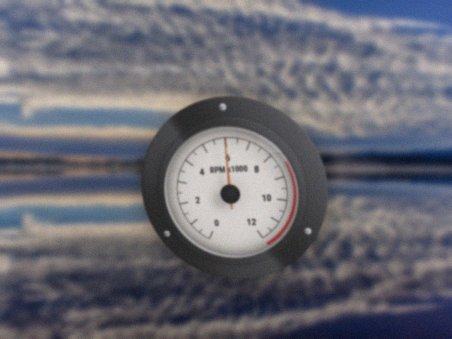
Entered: 6000 rpm
